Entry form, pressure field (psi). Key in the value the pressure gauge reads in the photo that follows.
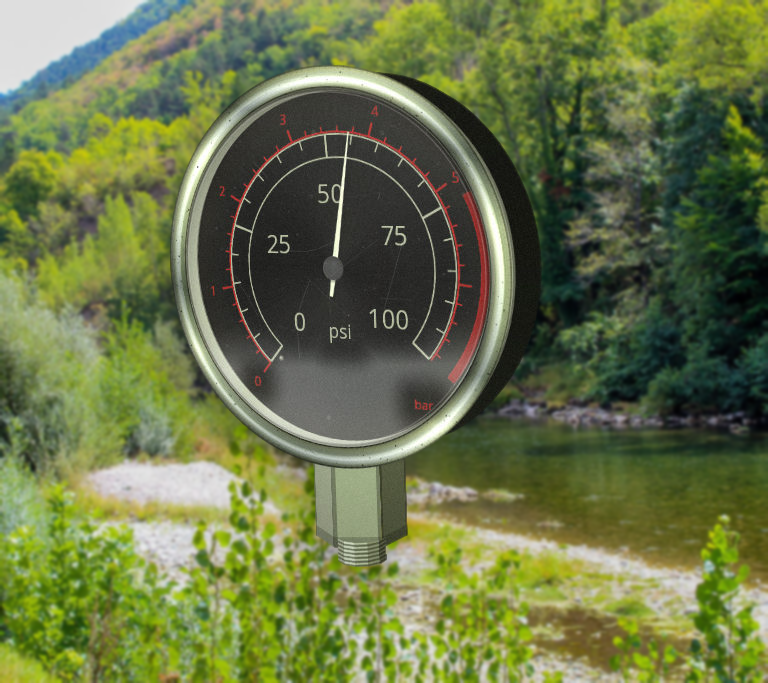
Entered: 55 psi
